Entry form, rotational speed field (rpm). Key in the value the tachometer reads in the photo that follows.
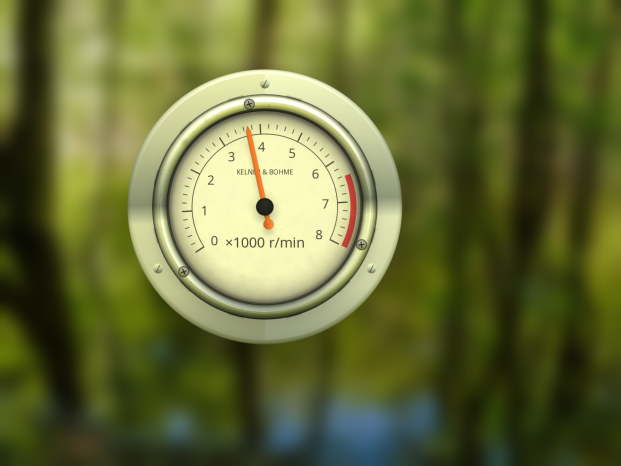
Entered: 3700 rpm
